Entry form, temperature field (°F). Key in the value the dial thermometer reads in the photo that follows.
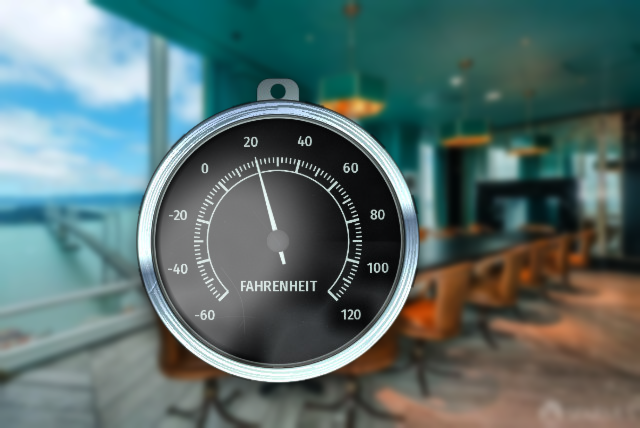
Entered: 20 °F
